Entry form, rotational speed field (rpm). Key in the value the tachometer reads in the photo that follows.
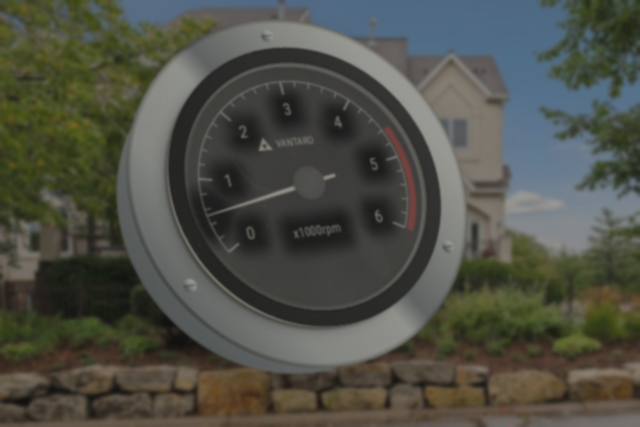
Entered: 500 rpm
